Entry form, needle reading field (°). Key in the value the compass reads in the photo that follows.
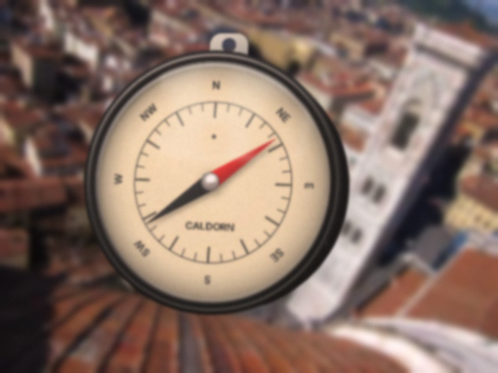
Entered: 55 °
